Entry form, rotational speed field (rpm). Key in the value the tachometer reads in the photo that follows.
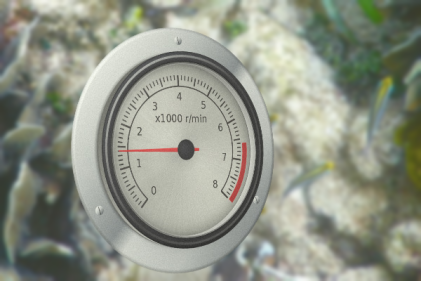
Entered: 1400 rpm
